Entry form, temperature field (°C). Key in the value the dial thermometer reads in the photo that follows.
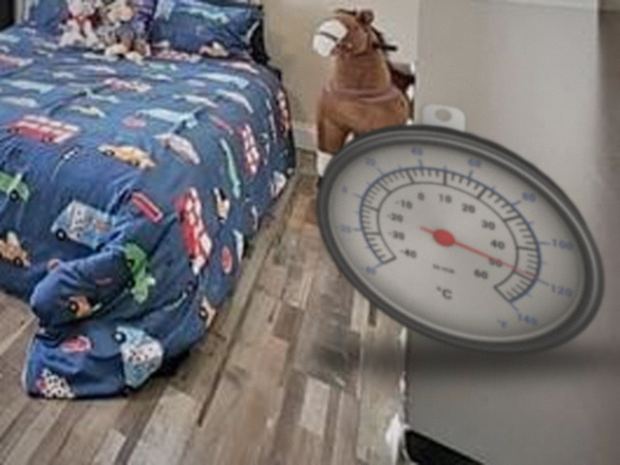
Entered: 48 °C
